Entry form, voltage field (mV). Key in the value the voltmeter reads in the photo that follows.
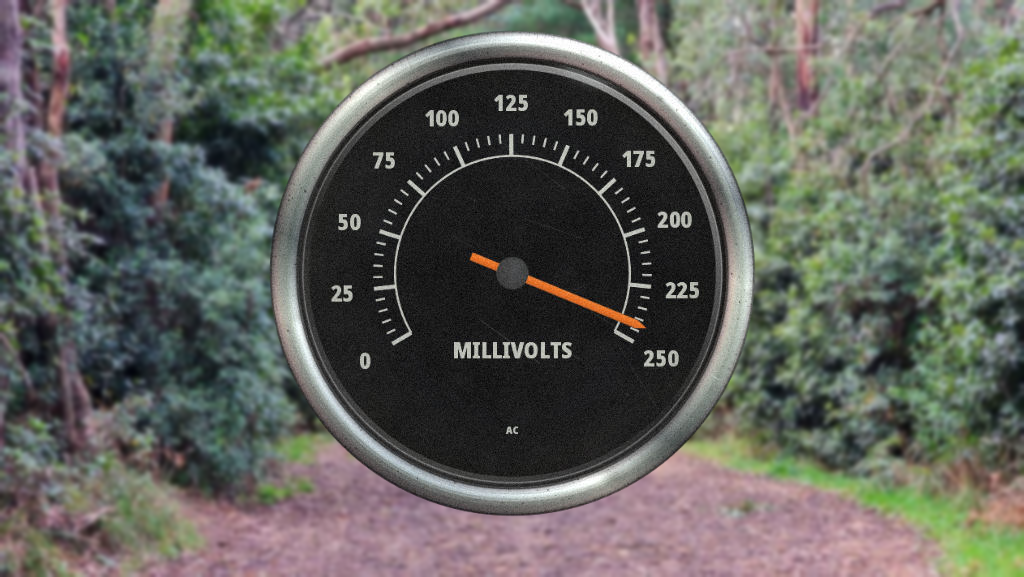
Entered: 242.5 mV
